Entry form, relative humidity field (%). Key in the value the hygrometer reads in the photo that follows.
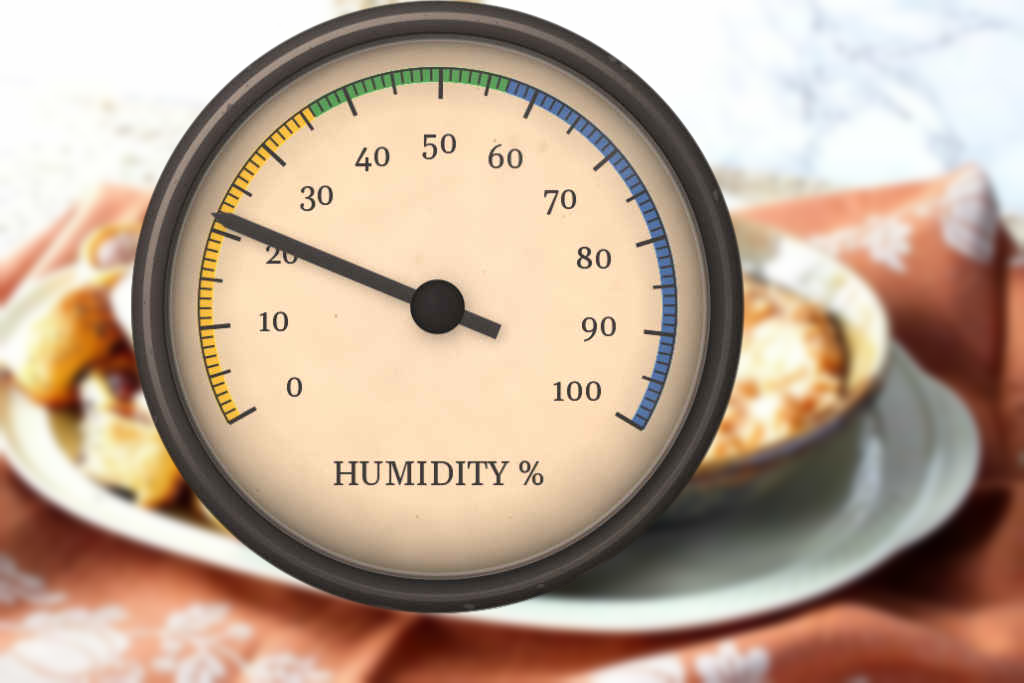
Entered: 21.5 %
